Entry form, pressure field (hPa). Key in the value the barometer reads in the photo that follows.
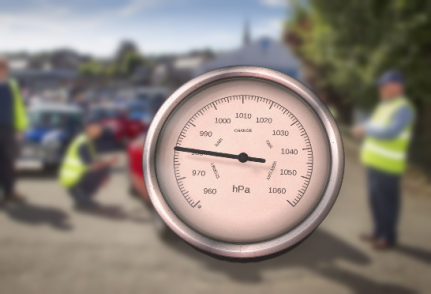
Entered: 980 hPa
